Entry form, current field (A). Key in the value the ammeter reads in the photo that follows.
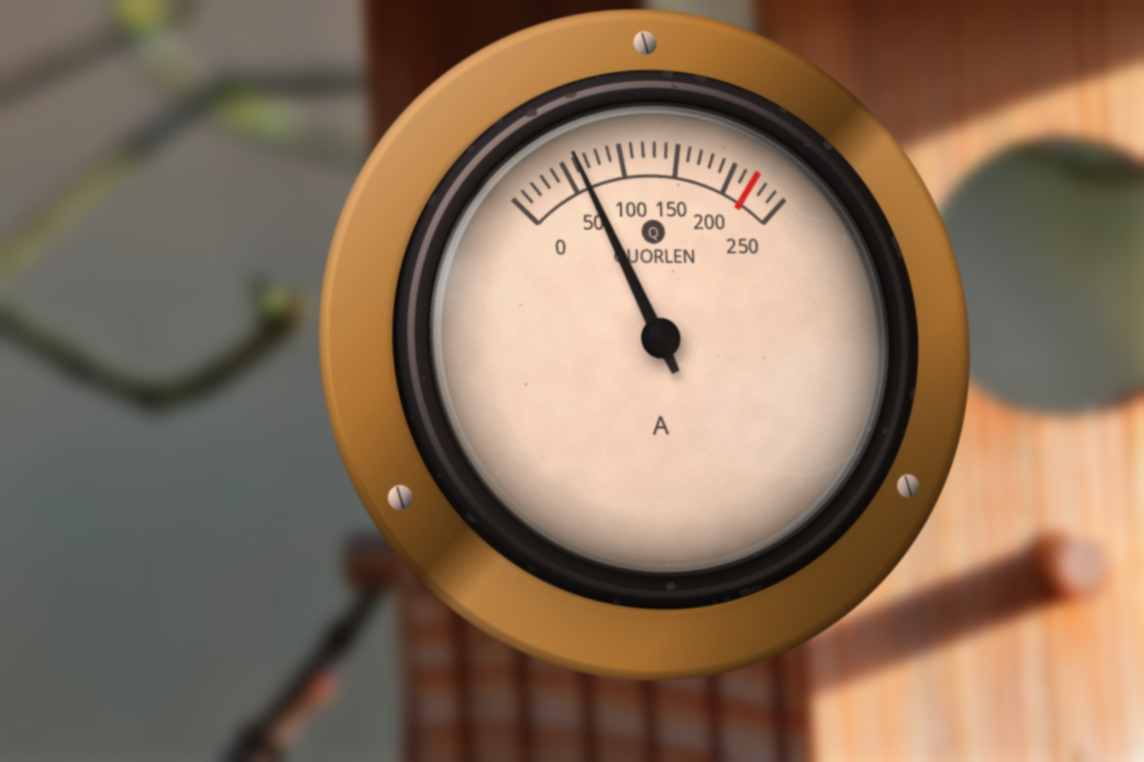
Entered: 60 A
